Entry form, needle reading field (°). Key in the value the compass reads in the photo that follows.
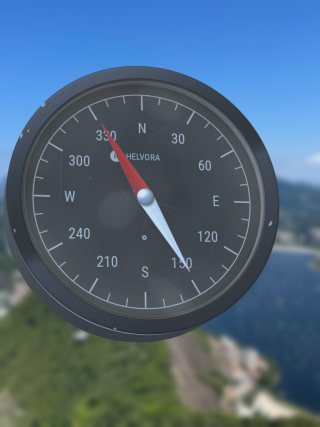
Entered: 330 °
